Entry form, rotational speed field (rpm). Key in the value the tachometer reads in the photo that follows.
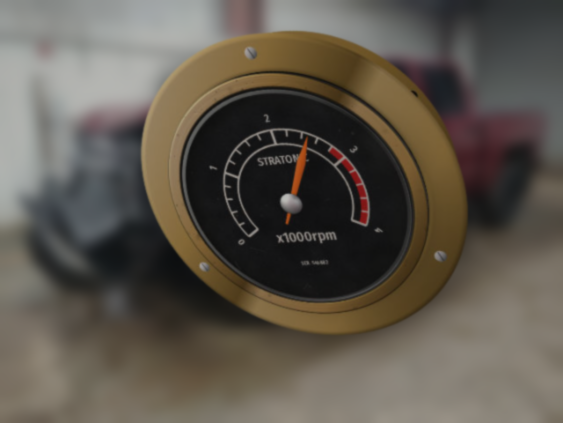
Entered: 2500 rpm
